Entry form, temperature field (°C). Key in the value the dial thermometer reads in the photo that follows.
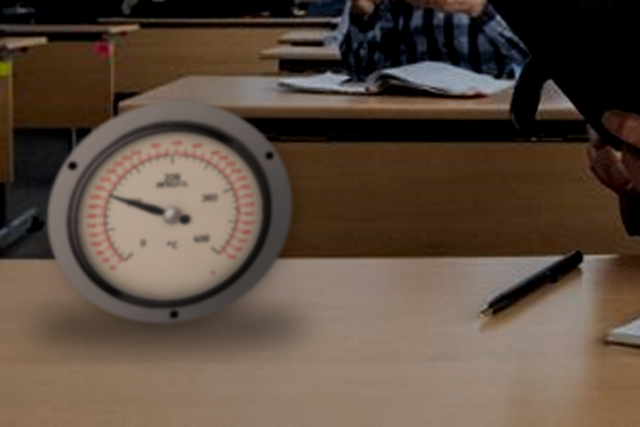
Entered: 100 °C
